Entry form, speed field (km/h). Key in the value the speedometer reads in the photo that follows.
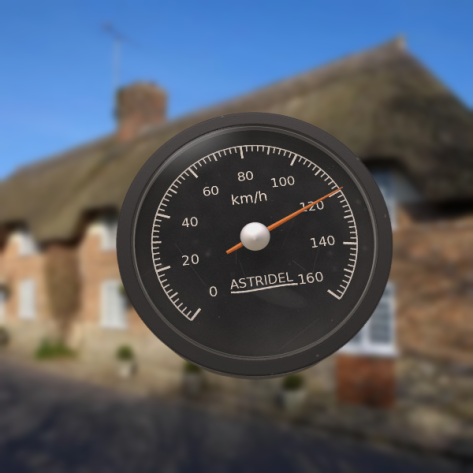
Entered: 120 km/h
